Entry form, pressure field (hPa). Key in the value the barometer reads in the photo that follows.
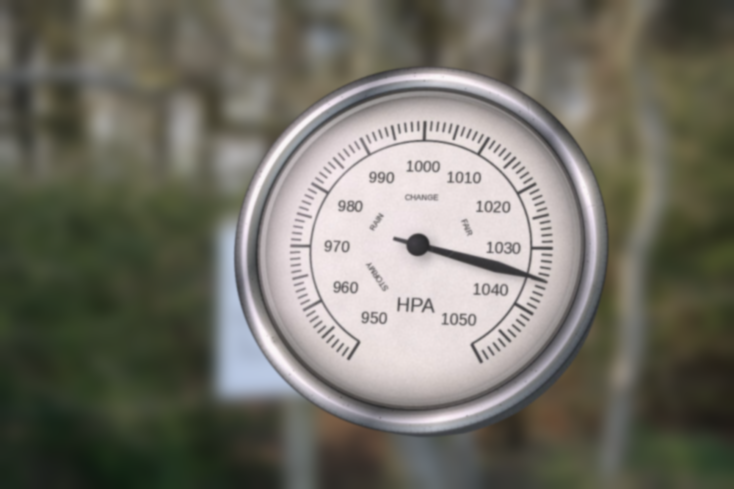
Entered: 1035 hPa
